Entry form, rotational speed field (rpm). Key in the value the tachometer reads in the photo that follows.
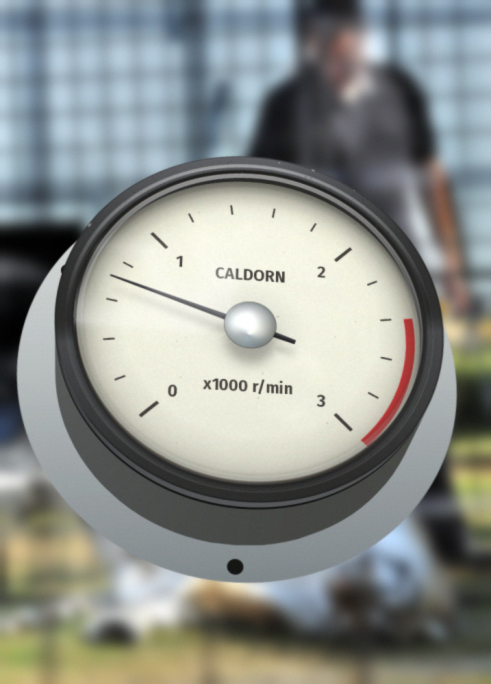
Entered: 700 rpm
